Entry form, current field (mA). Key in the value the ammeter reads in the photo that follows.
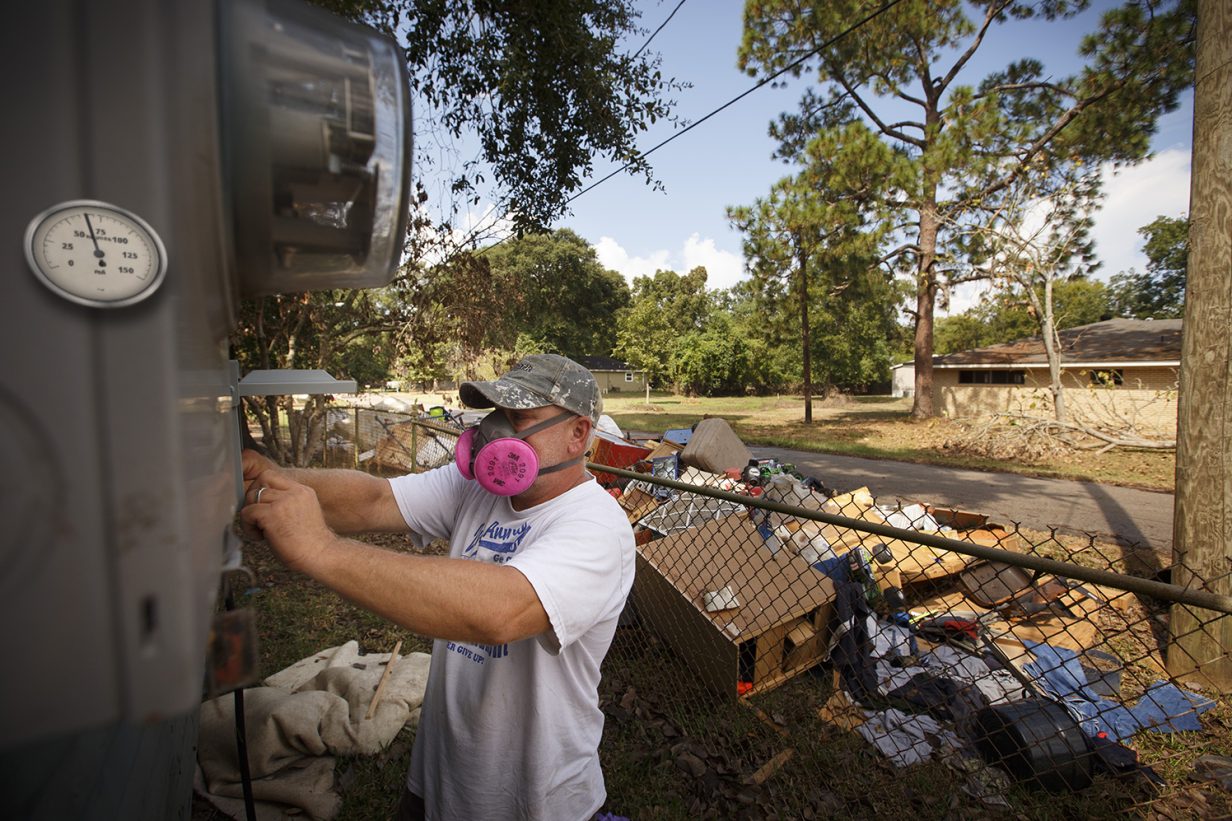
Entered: 65 mA
